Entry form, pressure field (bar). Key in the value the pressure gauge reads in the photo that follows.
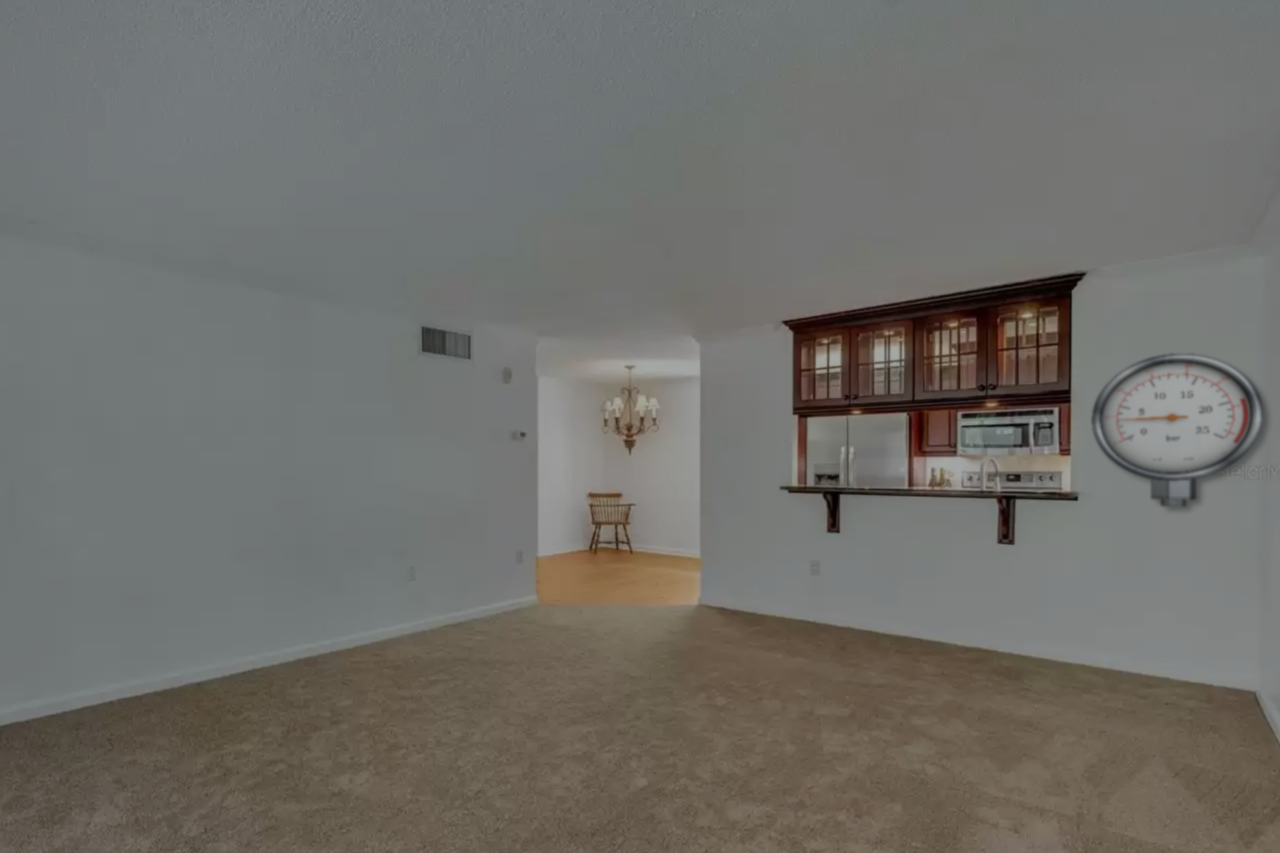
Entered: 3 bar
